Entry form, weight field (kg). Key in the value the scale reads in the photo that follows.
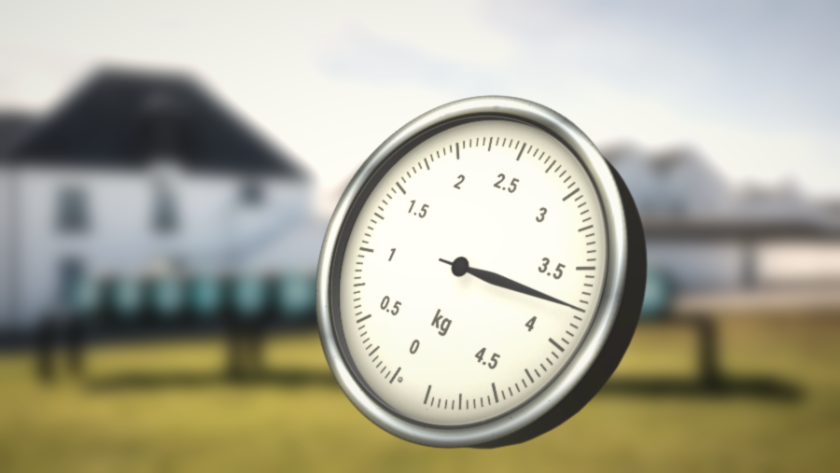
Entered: 3.75 kg
